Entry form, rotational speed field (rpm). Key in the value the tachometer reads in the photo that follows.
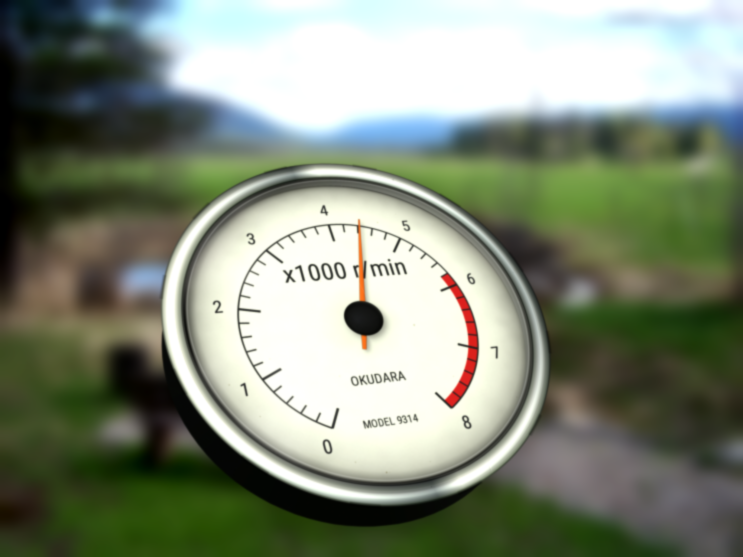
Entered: 4400 rpm
